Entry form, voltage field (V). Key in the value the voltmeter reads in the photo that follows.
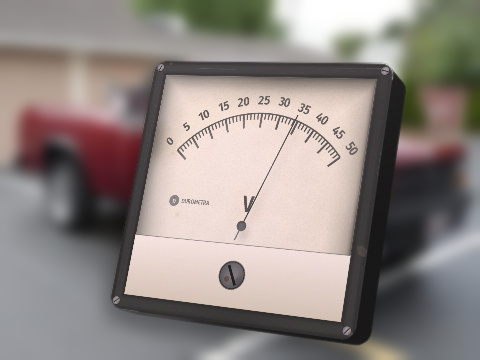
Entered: 35 V
